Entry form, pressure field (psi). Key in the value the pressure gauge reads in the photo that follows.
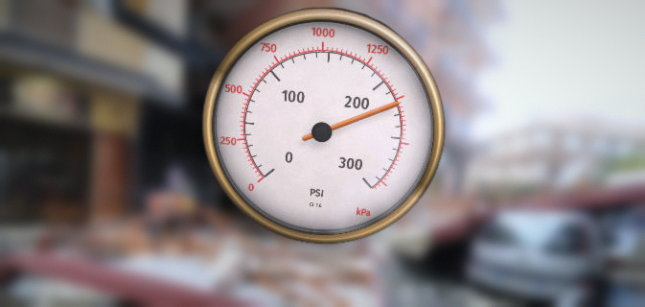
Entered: 220 psi
